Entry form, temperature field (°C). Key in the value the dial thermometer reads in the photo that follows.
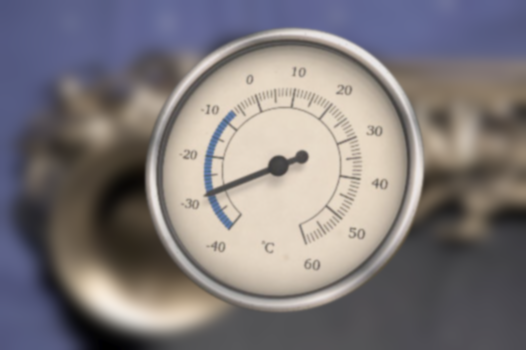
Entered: -30 °C
